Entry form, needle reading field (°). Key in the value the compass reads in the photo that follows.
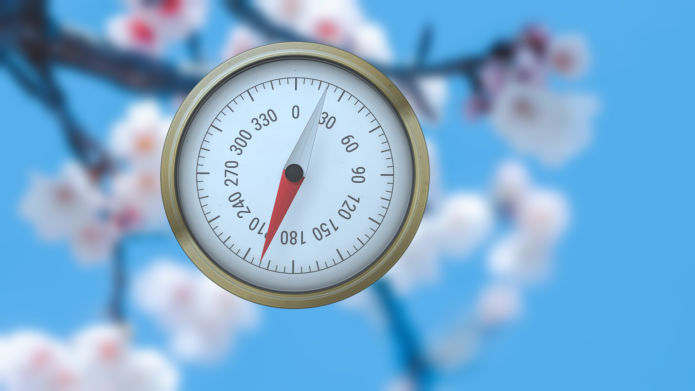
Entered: 200 °
